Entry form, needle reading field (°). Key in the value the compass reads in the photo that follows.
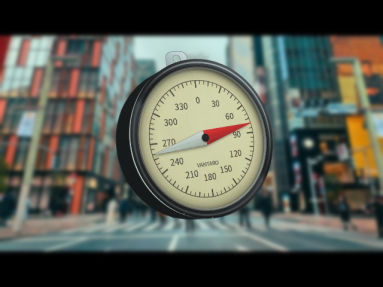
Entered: 80 °
